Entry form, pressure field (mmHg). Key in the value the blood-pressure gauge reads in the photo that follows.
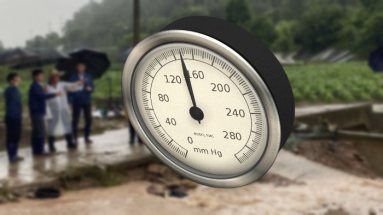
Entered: 150 mmHg
